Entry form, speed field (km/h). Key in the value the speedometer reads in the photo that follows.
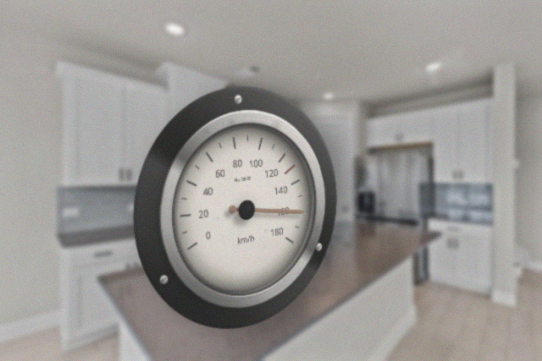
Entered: 160 km/h
